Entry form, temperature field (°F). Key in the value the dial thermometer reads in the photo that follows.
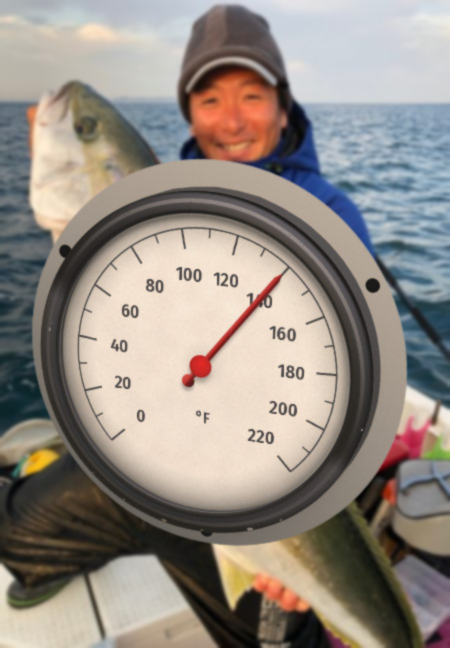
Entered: 140 °F
